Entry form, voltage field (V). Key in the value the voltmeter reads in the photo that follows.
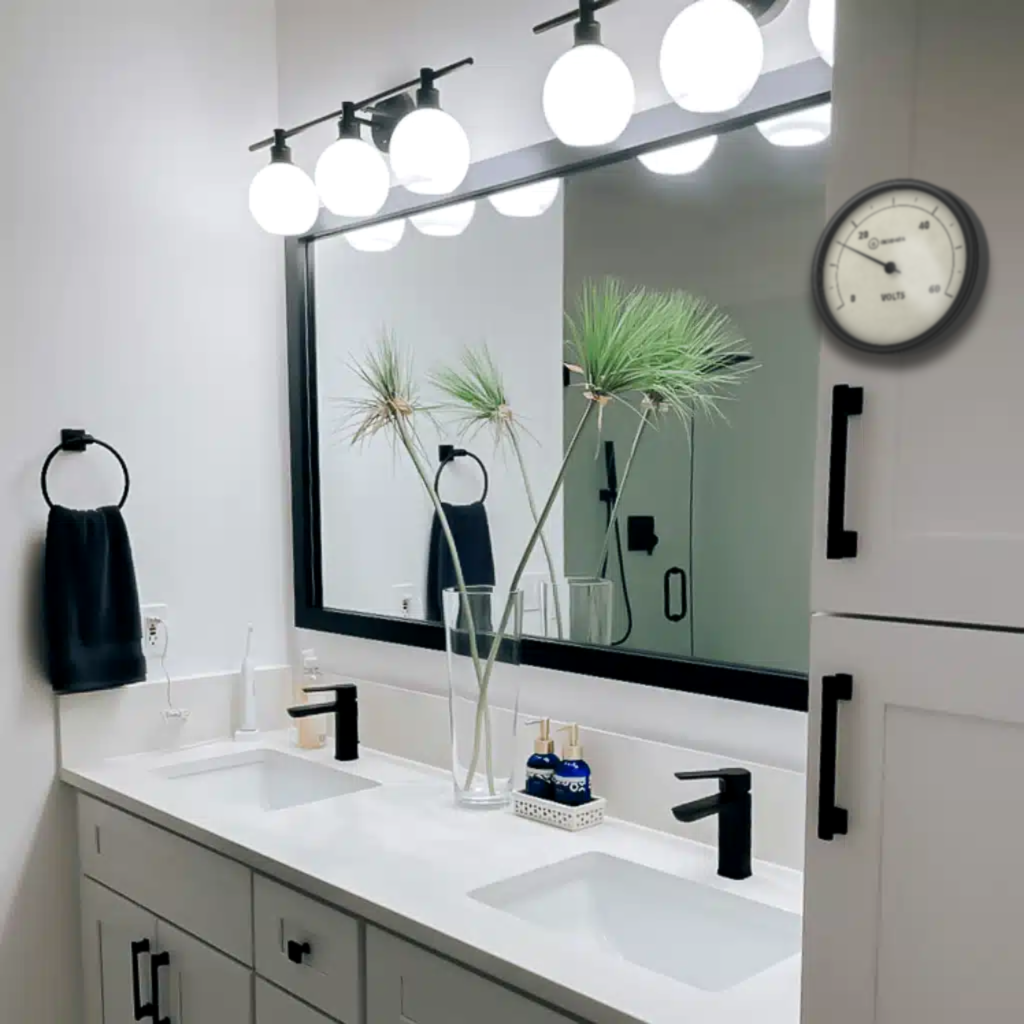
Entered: 15 V
